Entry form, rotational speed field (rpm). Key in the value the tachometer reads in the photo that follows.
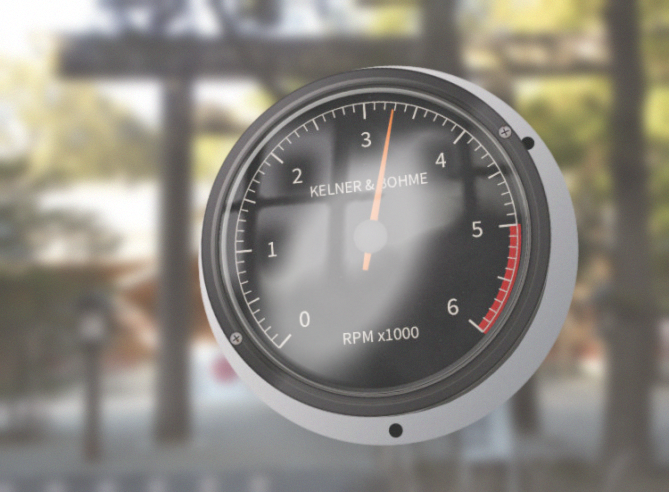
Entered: 3300 rpm
